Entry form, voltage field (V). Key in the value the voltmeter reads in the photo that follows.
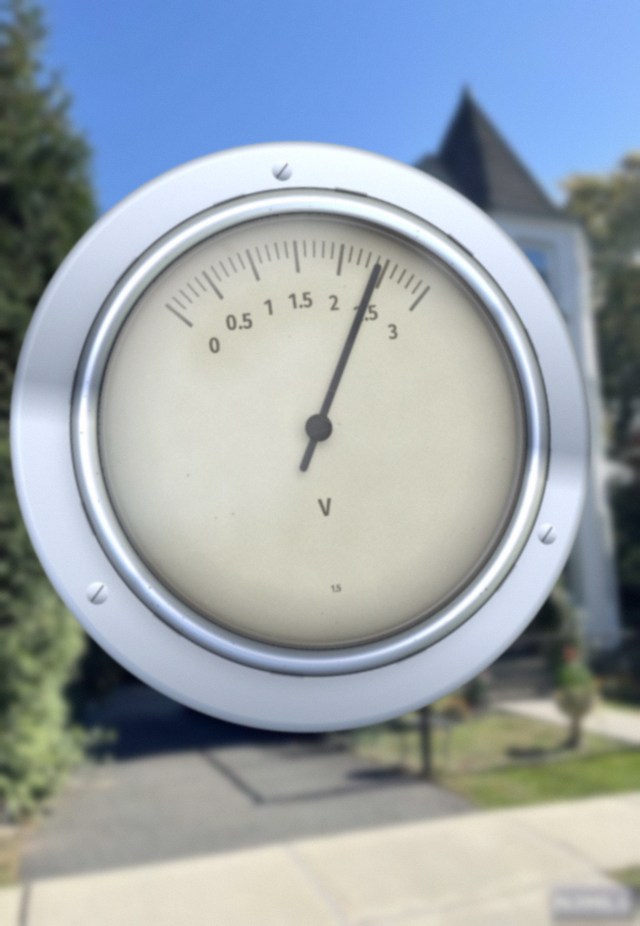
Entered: 2.4 V
